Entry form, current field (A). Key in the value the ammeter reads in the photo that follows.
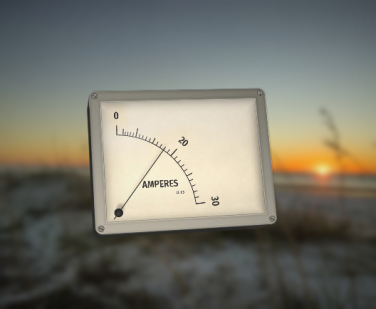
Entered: 18 A
